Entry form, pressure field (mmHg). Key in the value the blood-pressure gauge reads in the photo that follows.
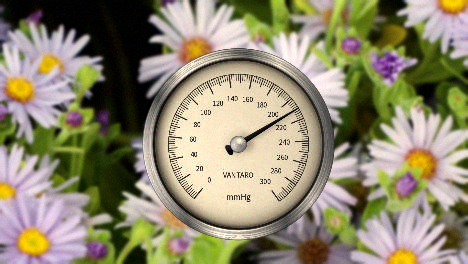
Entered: 210 mmHg
